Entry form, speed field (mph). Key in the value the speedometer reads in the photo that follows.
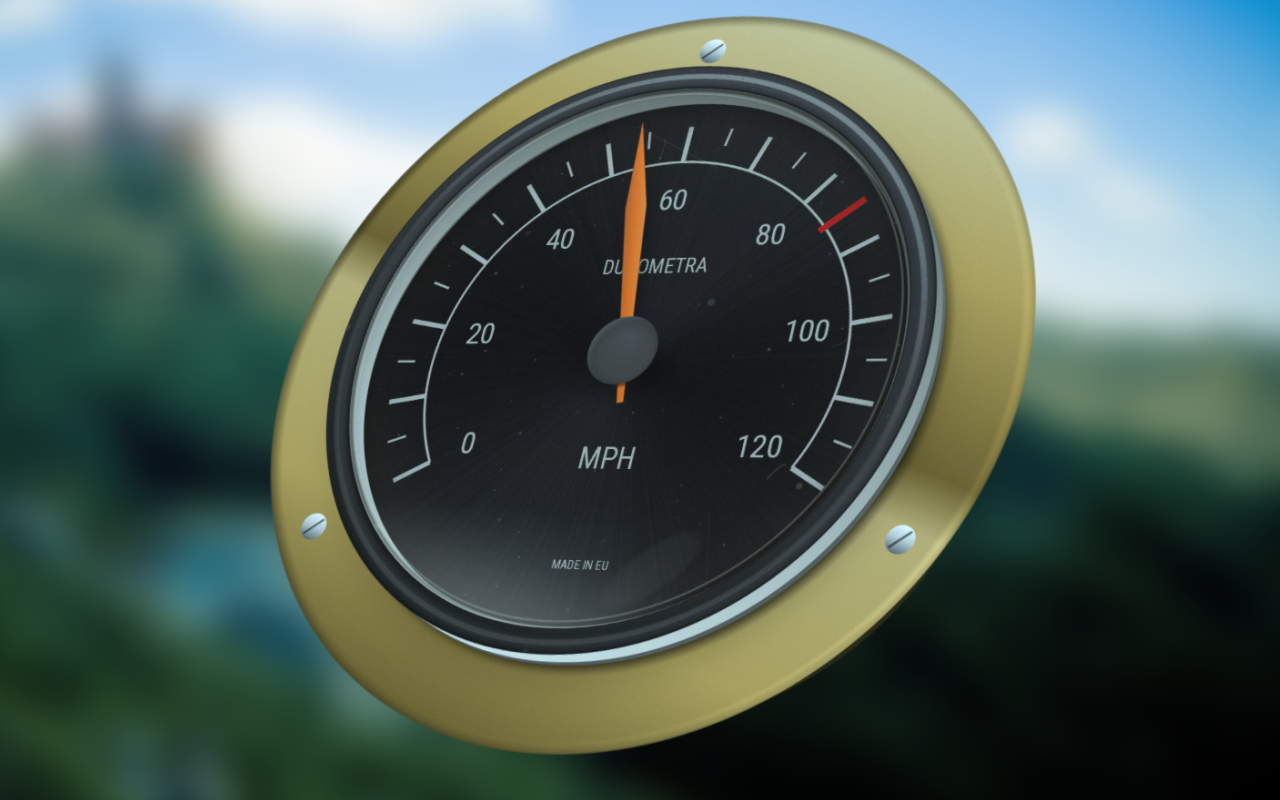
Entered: 55 mph
